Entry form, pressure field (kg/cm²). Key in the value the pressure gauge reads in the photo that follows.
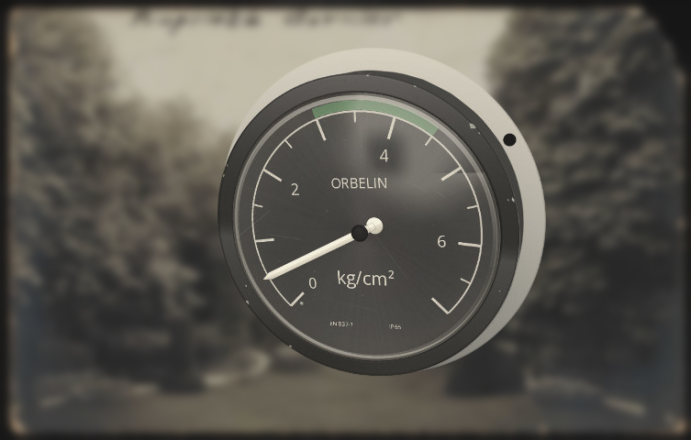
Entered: 0.5 kg/cm²
